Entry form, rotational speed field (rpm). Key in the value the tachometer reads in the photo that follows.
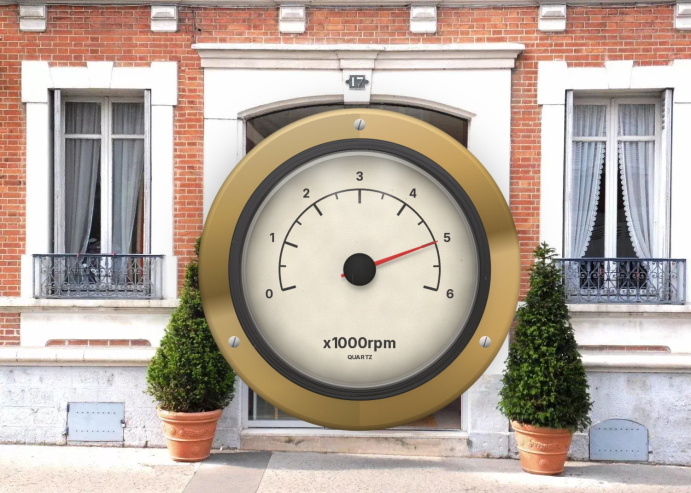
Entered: 5000 rpm
